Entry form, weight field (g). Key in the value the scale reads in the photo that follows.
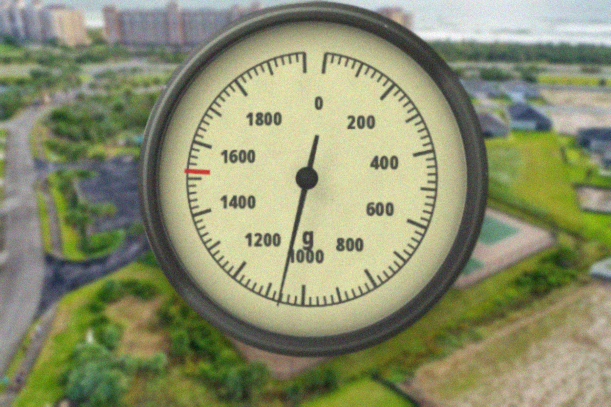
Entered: 1060 g
